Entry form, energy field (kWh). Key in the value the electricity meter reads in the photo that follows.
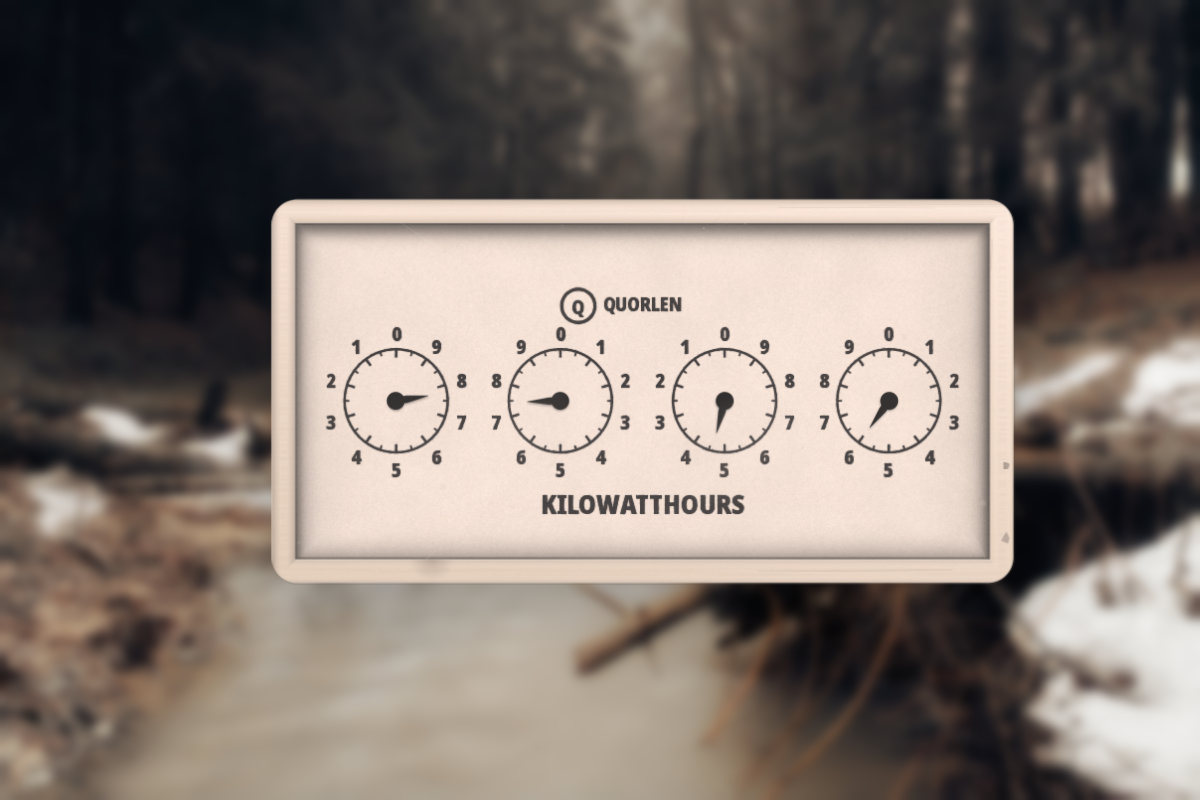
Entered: 7746 kWh
